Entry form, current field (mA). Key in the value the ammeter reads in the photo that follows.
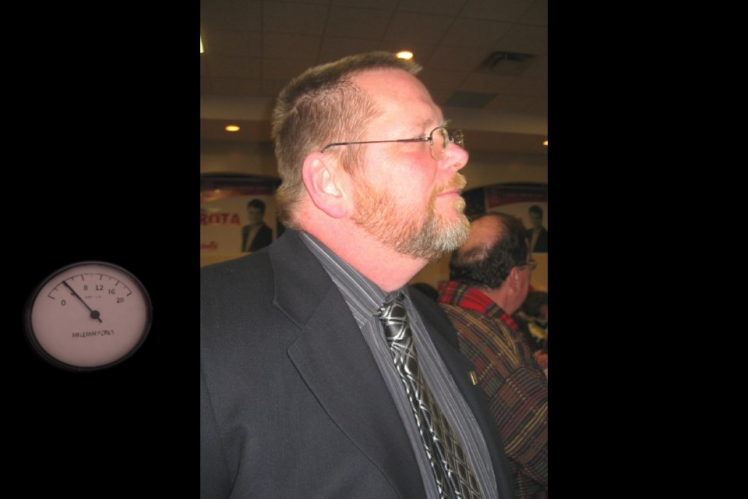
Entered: 4 mA
